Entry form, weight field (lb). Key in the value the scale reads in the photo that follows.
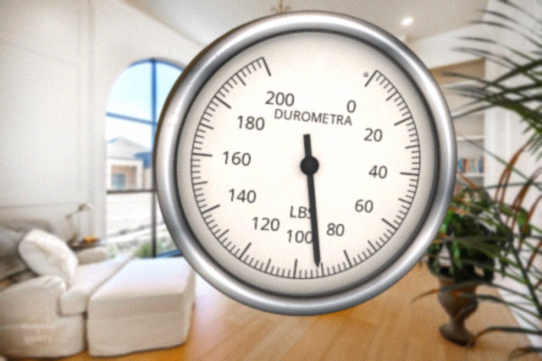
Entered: 92 lb
